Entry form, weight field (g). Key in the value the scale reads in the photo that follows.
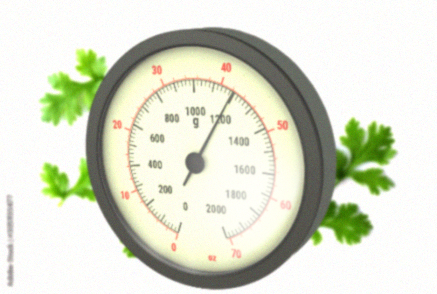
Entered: 1200 g
